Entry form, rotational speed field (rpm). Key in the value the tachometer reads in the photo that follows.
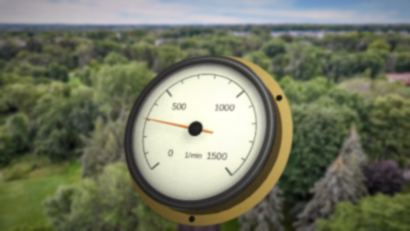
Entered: 300 rpm
